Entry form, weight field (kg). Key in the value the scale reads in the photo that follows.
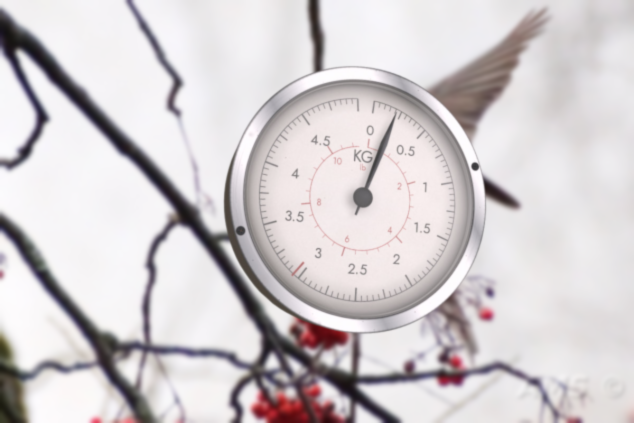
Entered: 0.2 kg
